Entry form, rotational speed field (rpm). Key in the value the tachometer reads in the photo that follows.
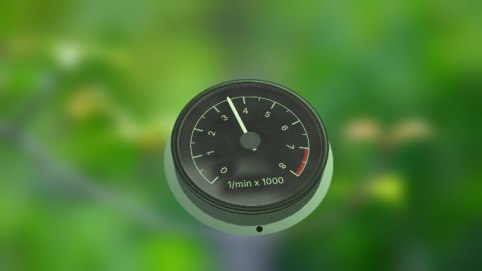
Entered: 3500 rpm
